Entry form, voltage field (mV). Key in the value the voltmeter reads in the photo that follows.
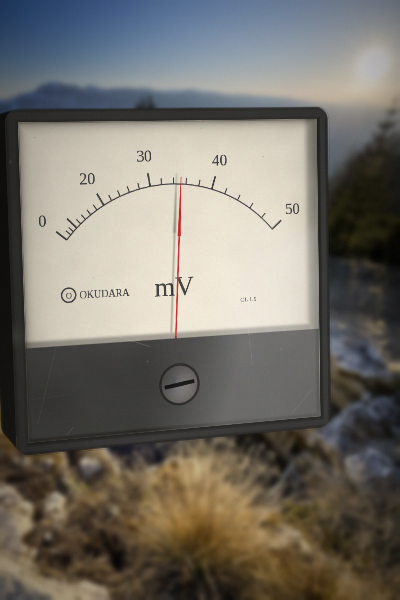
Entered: 35 mV
